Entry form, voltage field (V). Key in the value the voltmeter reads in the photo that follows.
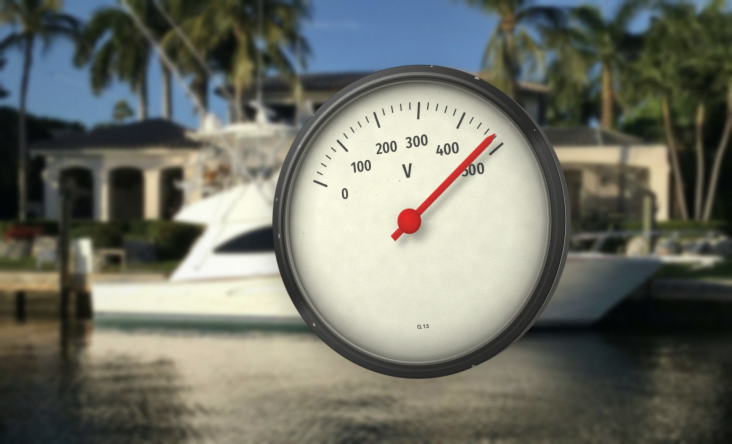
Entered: 480 V
